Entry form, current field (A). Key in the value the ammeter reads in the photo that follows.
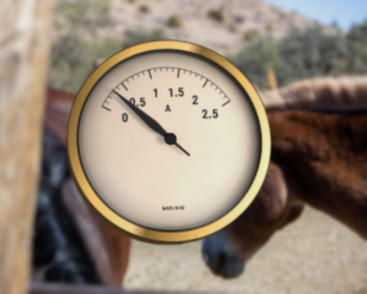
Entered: 0.3 A
